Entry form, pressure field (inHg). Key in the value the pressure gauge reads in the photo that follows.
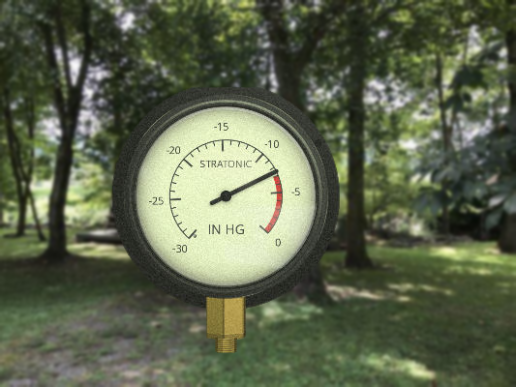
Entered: -7.5 inHg
